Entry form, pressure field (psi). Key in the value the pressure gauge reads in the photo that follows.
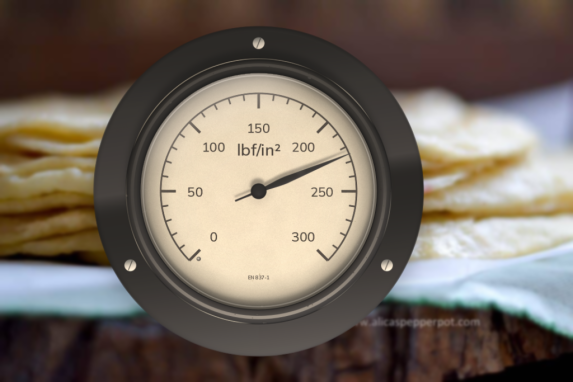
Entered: 225 psi
